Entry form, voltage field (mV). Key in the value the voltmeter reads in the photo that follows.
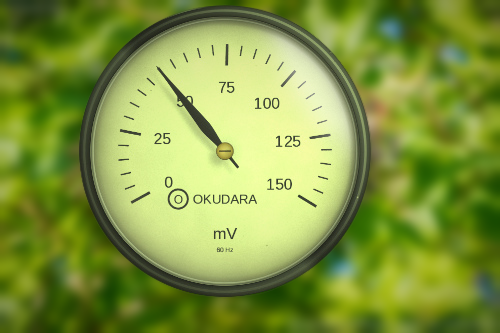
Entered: 50 mV
